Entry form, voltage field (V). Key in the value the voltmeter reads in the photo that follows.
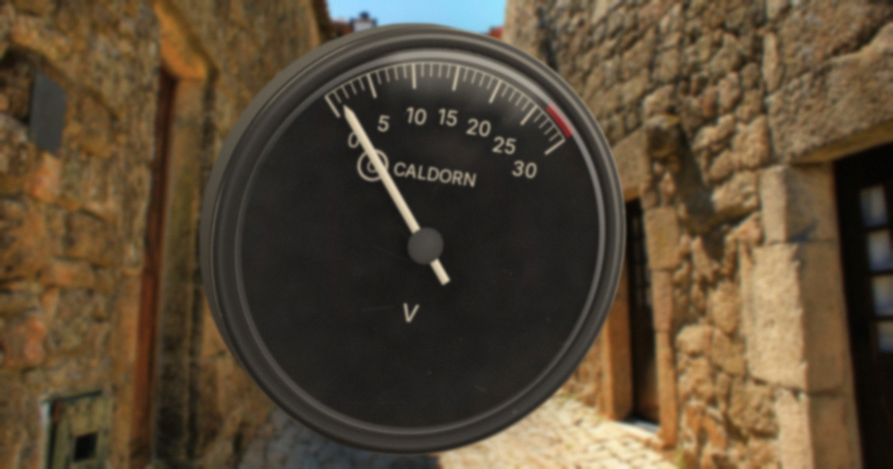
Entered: 1 V
